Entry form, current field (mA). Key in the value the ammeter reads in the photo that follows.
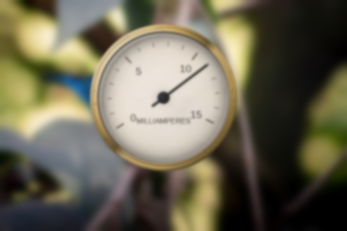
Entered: 11 mA
